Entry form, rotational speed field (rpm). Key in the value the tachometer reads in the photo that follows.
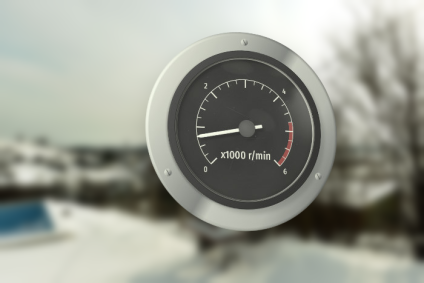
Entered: 750 rpm
